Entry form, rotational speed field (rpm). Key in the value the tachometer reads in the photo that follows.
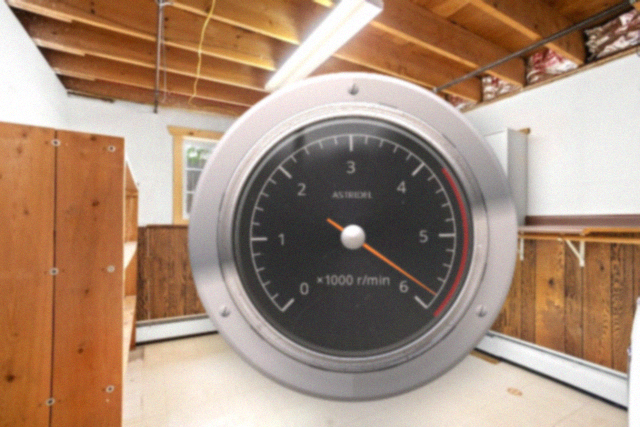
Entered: 5800 rpm
